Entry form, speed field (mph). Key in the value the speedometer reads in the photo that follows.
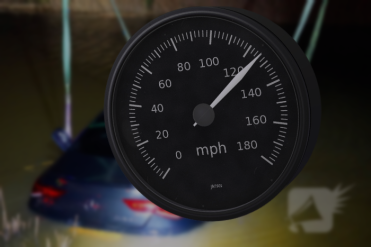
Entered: 126 mph
